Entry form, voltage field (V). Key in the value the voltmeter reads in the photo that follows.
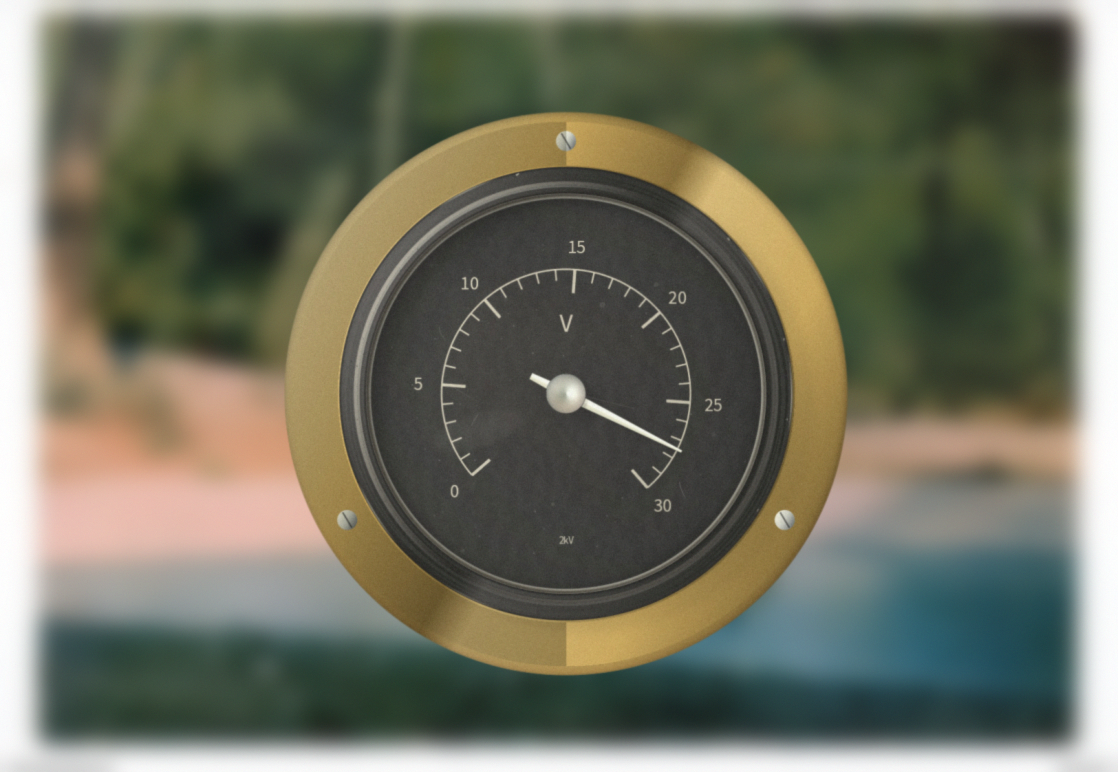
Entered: 27.5 V
